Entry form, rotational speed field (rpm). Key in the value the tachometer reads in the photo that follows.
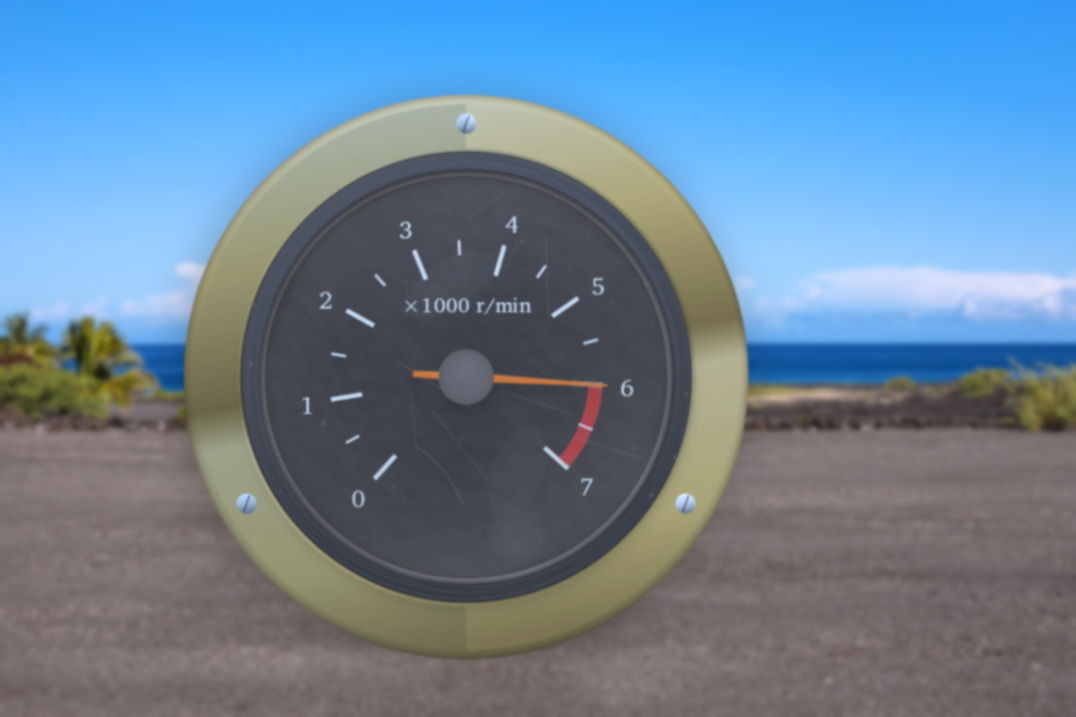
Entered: 6000 rpm
